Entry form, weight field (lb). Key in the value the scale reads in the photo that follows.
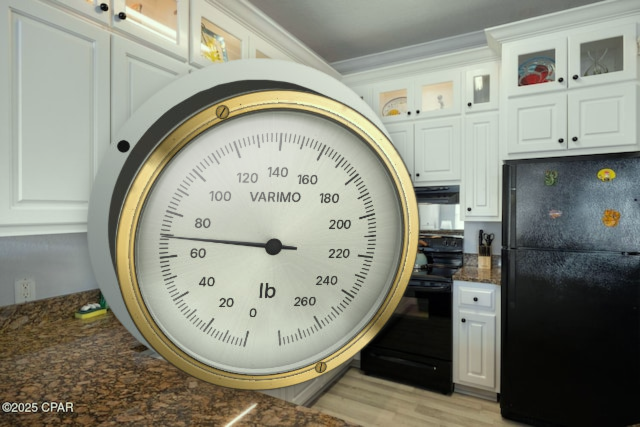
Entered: 70 lb
